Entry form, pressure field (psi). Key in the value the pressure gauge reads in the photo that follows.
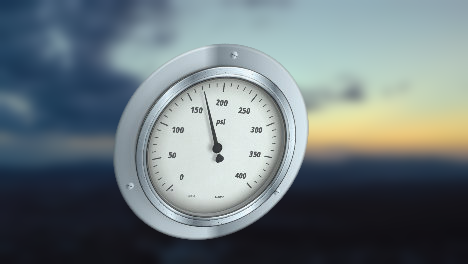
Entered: 170 psi
